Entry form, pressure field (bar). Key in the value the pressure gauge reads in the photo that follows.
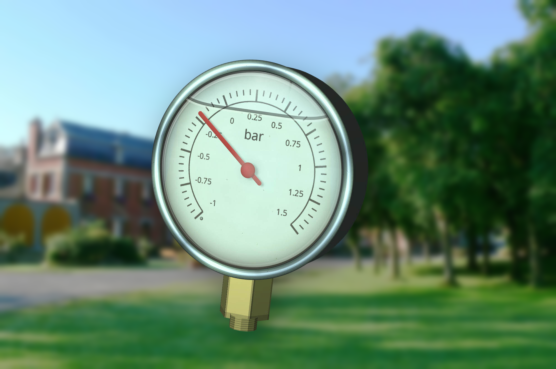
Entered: -0.2 bar
